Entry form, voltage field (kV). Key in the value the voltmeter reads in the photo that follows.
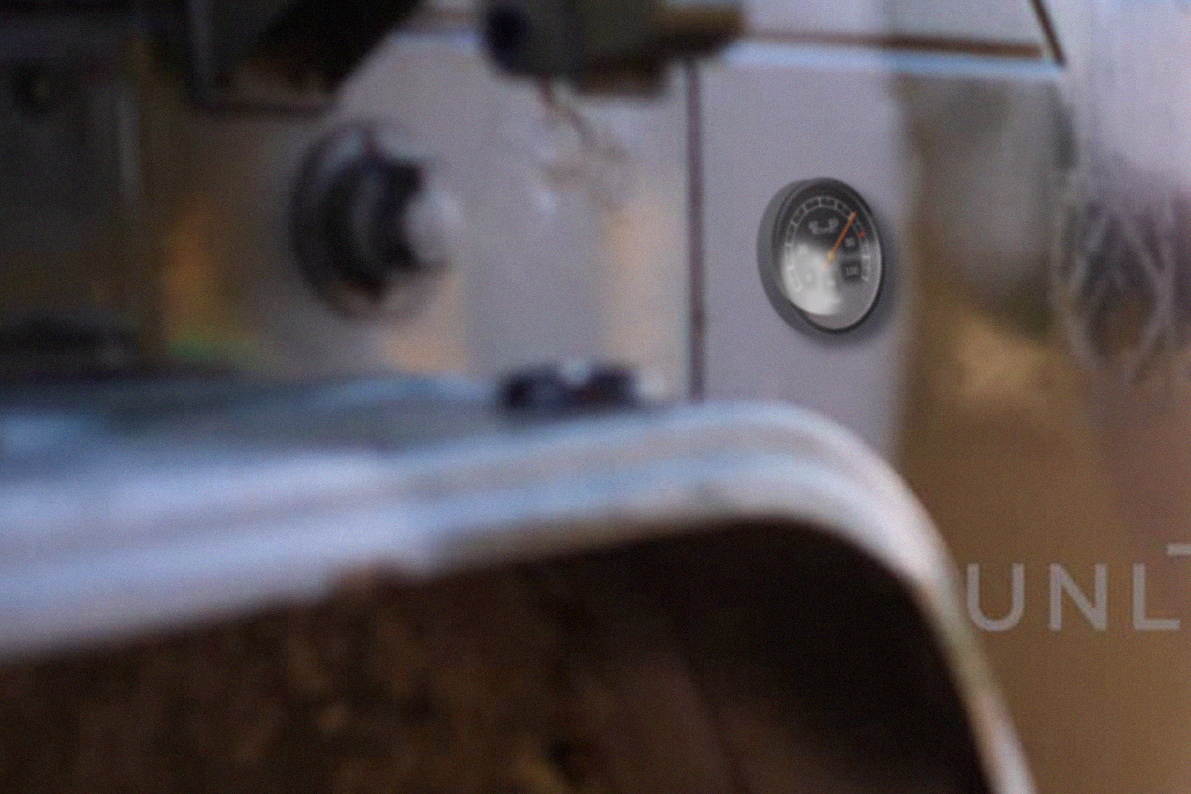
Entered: 70 kV
